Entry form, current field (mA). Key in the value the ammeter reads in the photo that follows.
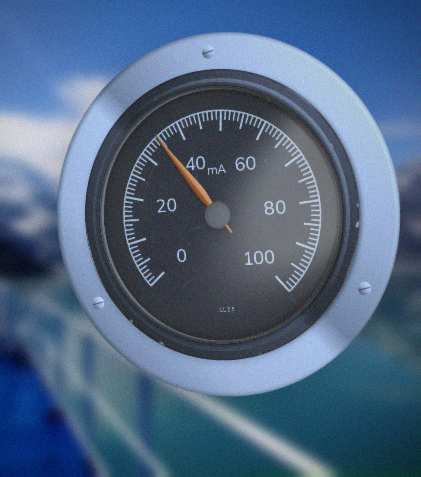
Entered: 35 mA
